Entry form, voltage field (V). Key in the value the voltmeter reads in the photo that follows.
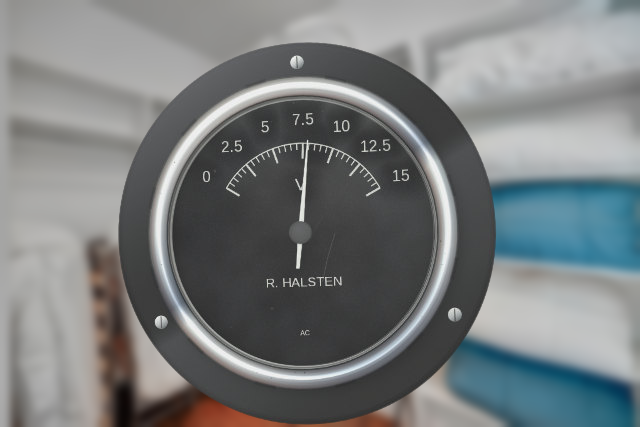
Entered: 8 V
